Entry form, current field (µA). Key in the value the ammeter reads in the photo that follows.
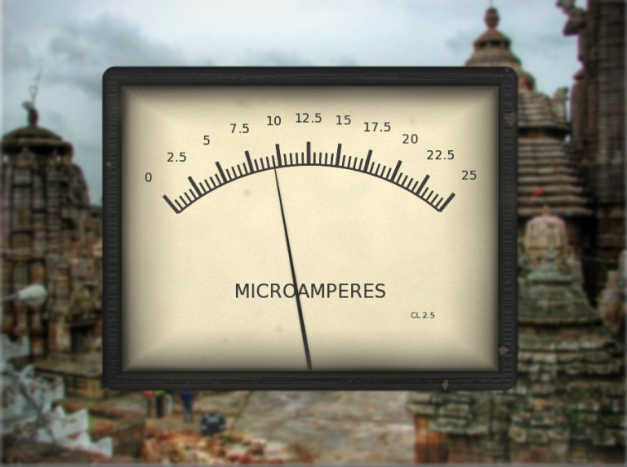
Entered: 9.5 µA
